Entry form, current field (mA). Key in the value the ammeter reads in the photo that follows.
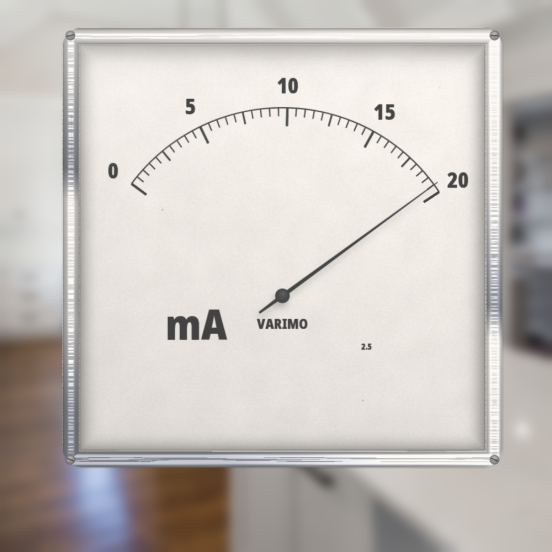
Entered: 19.5 mA
